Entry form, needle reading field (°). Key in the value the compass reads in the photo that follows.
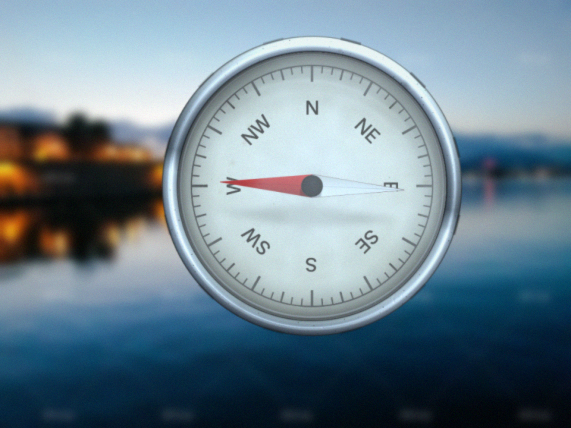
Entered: 272.5 °
